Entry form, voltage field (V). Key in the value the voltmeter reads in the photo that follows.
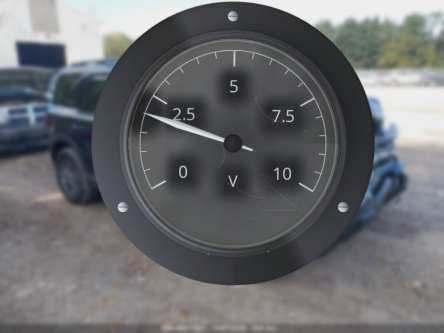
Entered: 2 V
